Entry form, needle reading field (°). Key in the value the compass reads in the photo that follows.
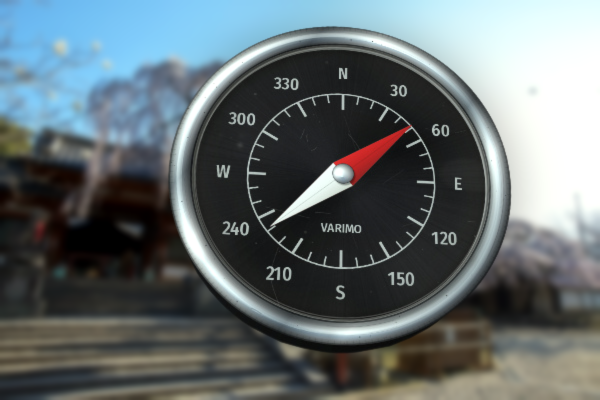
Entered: 50 °
